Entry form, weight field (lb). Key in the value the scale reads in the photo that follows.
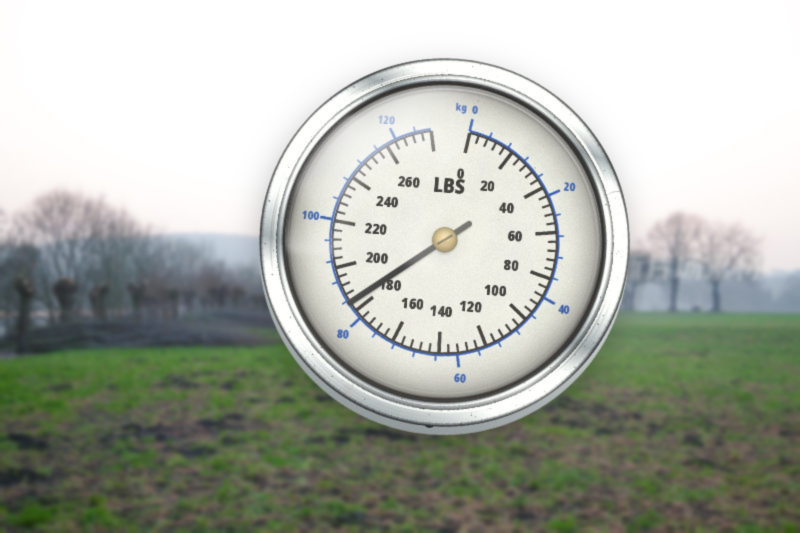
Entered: 184 lb
